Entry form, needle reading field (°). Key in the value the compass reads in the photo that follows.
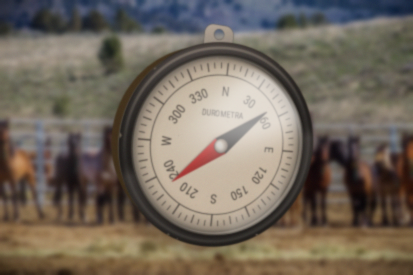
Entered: 230 °
